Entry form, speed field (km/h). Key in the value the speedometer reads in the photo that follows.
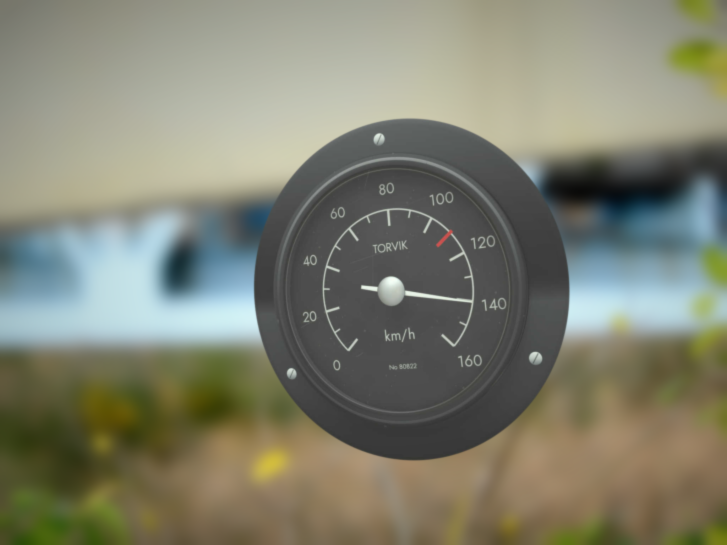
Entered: 140 km/h
